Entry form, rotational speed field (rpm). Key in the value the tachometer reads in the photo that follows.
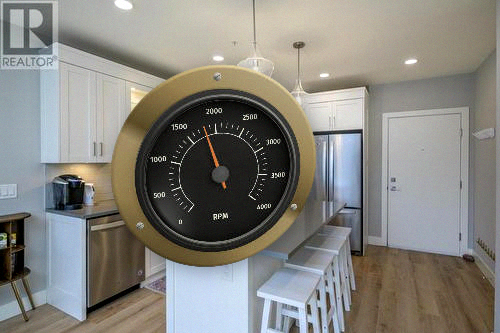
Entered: 1800 rpm
